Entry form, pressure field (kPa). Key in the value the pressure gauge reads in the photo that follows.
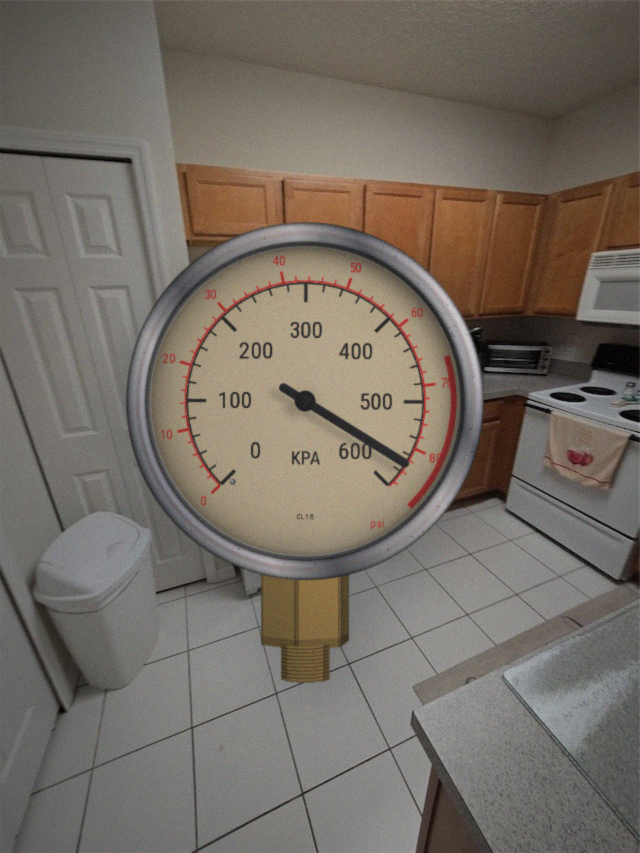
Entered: 570 kPa
